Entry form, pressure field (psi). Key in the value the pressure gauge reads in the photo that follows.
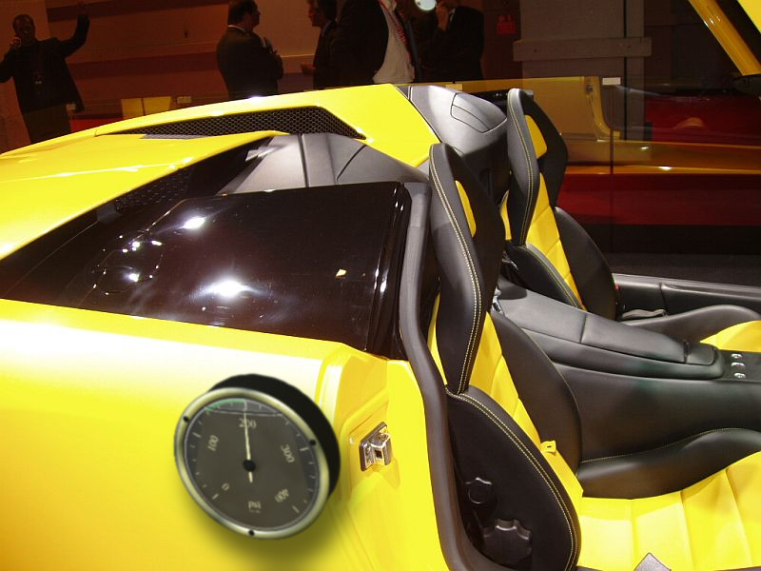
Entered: 200 psi
